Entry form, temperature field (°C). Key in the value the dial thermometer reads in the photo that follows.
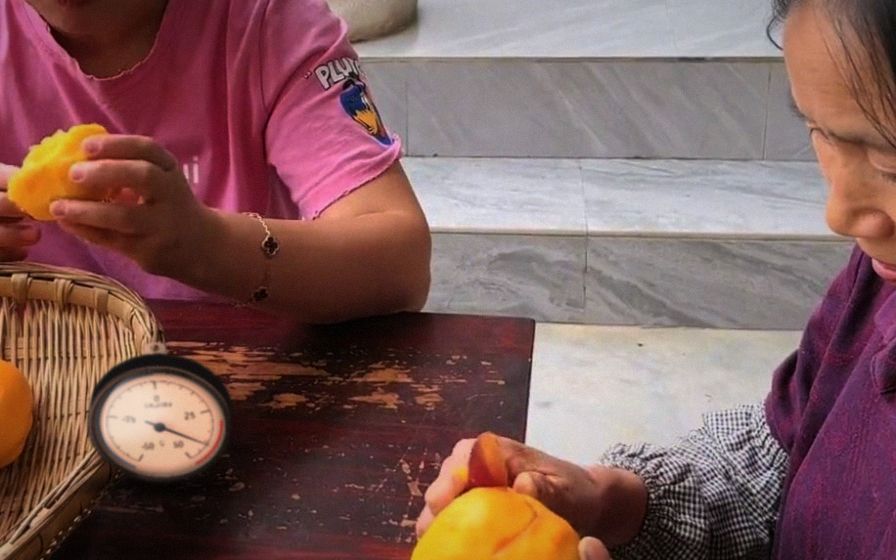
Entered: 40 °C
